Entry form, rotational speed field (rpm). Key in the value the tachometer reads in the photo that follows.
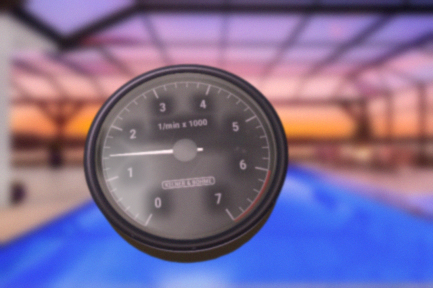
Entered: 1400 rpm
